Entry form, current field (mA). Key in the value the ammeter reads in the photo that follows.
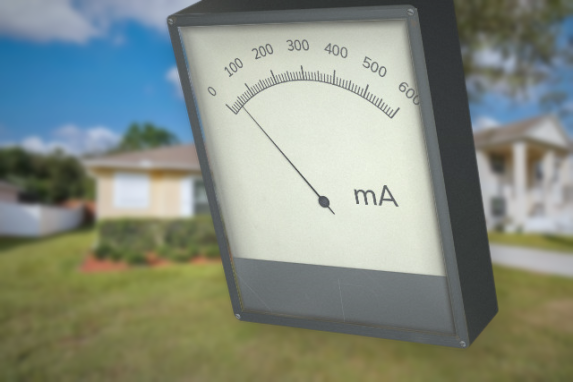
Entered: 50 mA
